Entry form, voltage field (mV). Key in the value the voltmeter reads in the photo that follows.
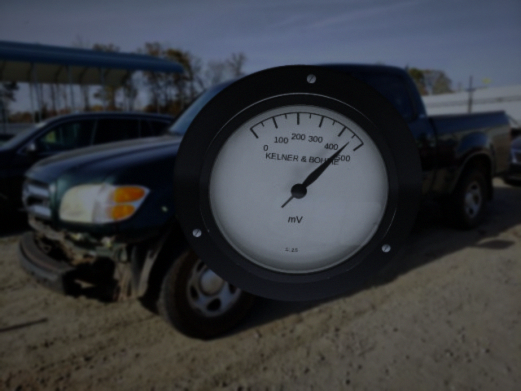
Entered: 450 mV
